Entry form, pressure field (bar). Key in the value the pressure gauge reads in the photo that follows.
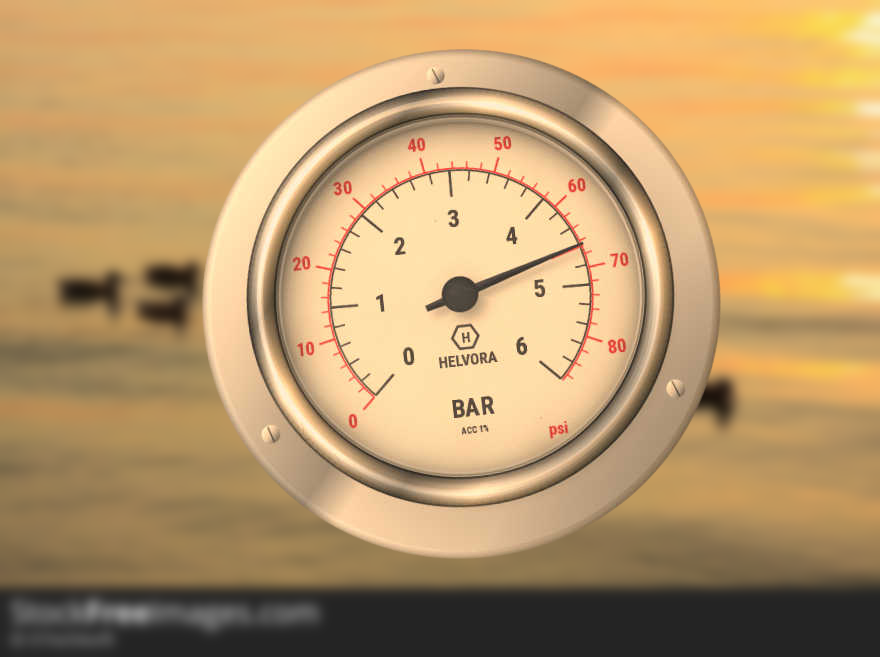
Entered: 4.6 bar
